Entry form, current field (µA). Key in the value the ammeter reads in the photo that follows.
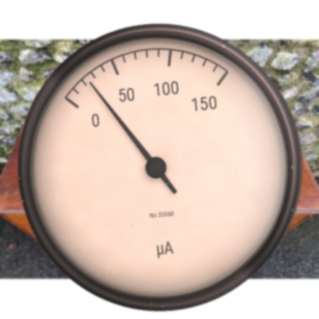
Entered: 25 µA
